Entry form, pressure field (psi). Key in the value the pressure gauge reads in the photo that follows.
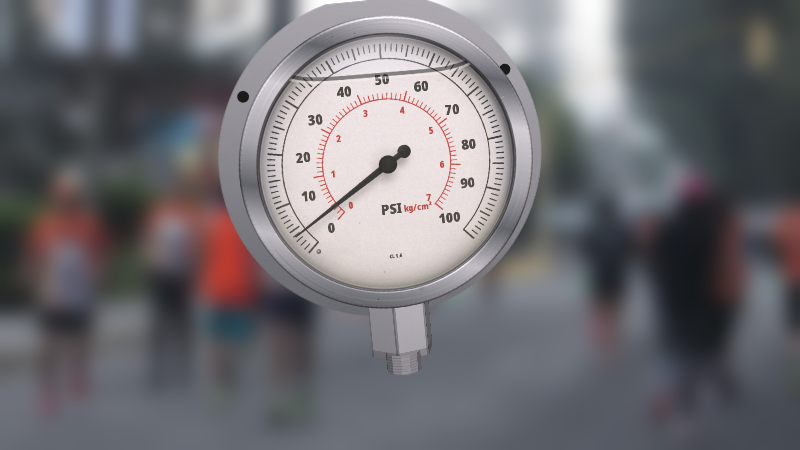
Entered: 4 psi
